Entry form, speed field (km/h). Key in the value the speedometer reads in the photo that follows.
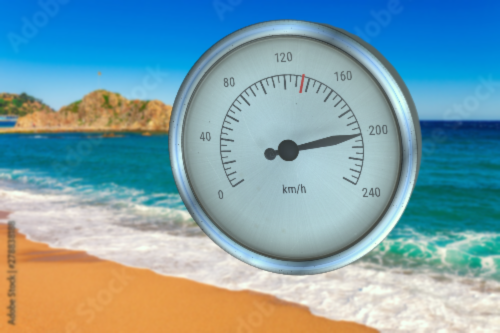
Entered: 200 km/h
